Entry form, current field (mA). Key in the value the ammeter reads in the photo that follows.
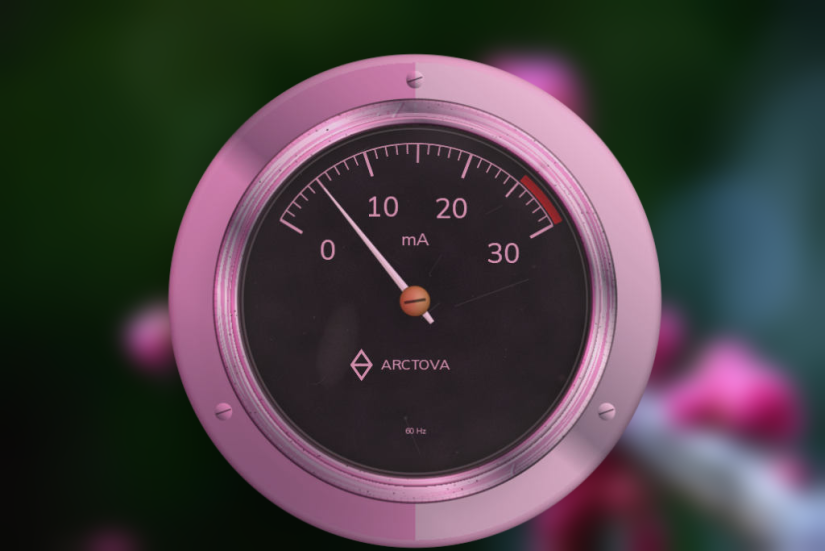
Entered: 5 mA
